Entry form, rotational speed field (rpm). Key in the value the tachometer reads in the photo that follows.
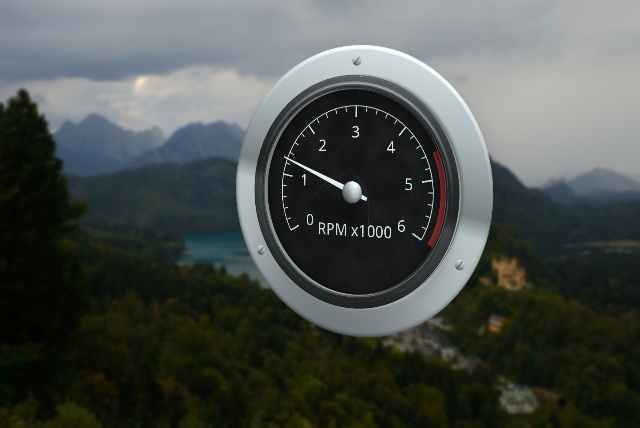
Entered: 1300 rpm
